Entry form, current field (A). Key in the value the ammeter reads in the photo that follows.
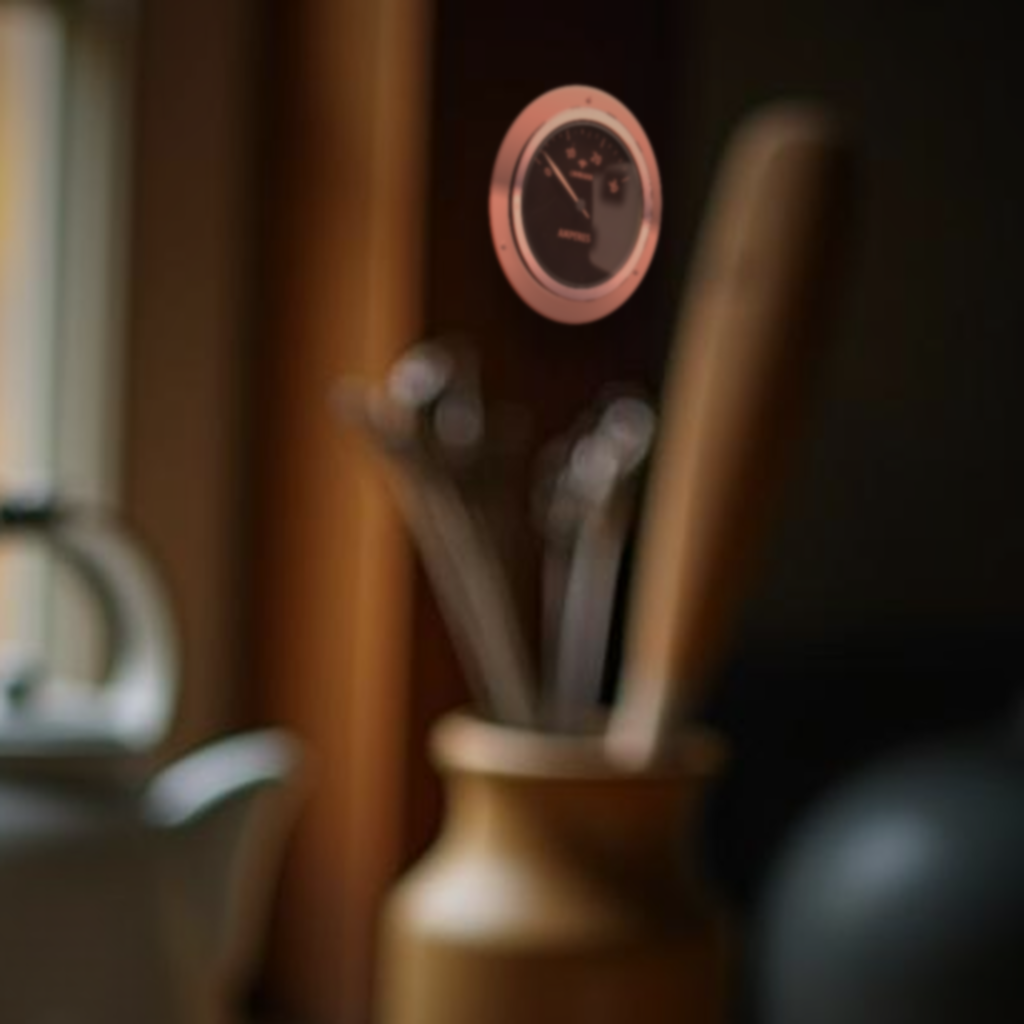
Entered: 2 A
